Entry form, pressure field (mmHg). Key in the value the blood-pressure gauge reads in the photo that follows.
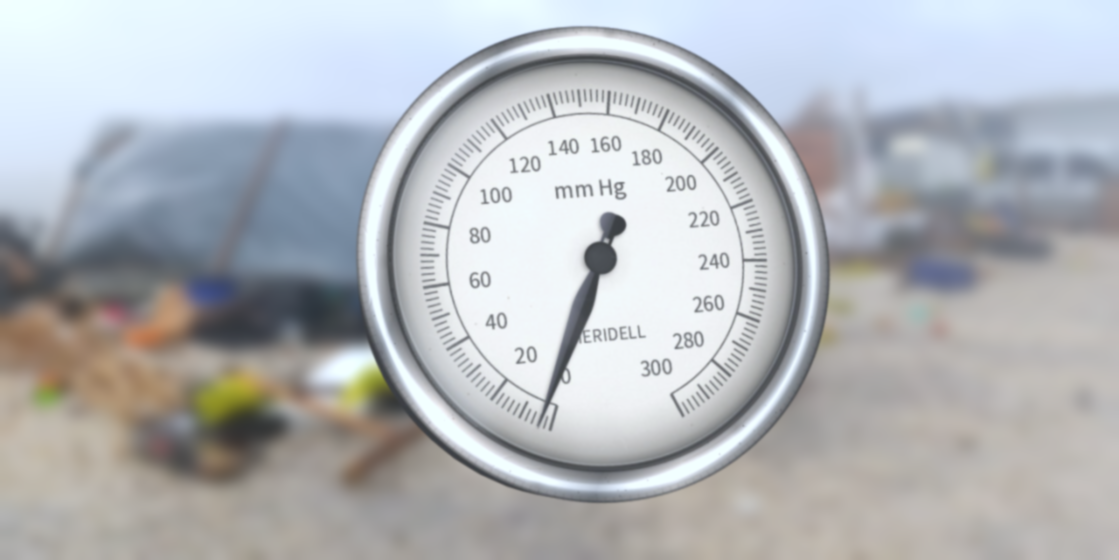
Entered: 4 mmHg
